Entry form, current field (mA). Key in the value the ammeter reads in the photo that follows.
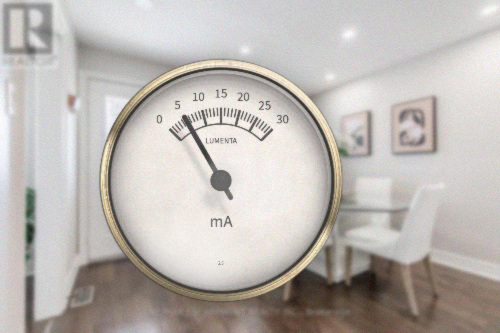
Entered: 5 mA
